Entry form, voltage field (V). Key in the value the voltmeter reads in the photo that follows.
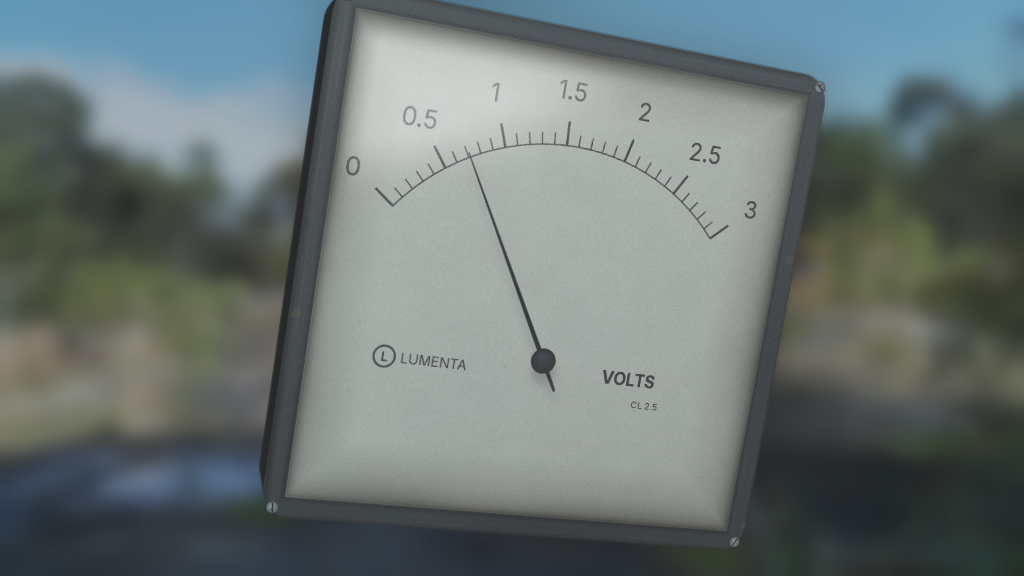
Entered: 0.7 V
